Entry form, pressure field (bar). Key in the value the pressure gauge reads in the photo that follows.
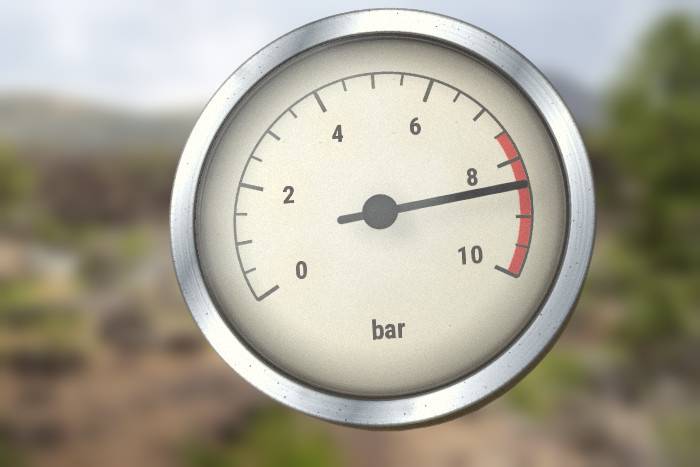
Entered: 8.5 bar
